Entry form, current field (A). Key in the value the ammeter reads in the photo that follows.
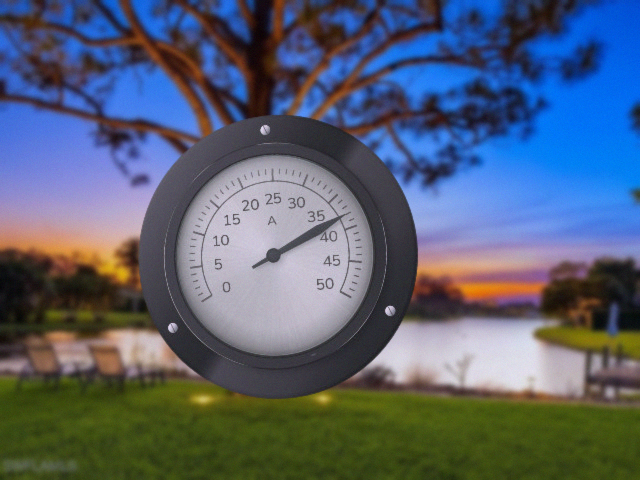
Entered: 38 A
